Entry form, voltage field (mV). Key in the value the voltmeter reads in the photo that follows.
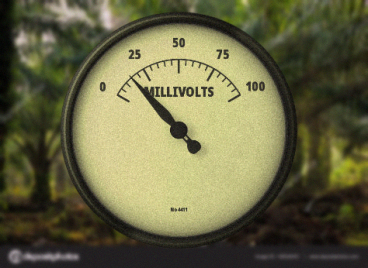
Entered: 15 mV
